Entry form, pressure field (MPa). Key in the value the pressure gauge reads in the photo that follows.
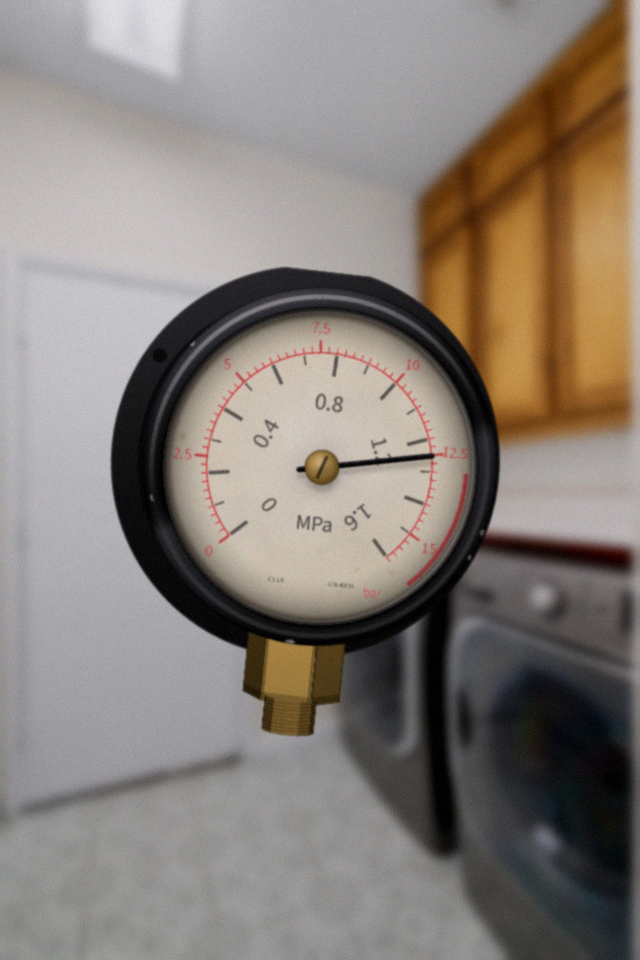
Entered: 1.25 MPa
